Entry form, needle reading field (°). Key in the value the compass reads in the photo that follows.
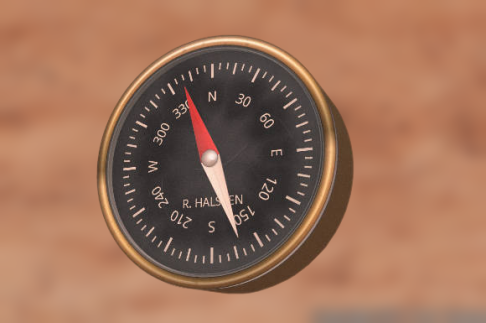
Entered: 340 °
